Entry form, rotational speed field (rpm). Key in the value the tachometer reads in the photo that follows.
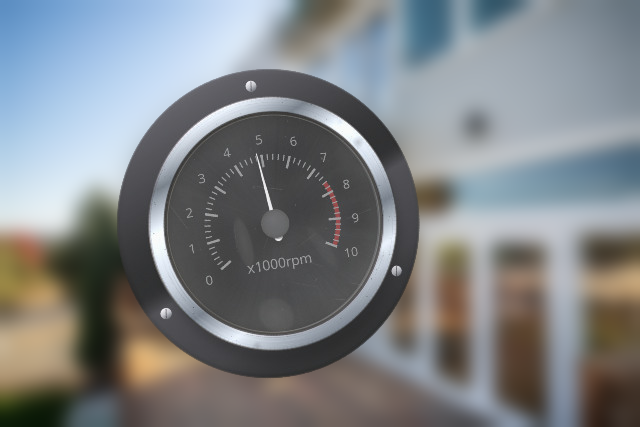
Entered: 4800 rpm
